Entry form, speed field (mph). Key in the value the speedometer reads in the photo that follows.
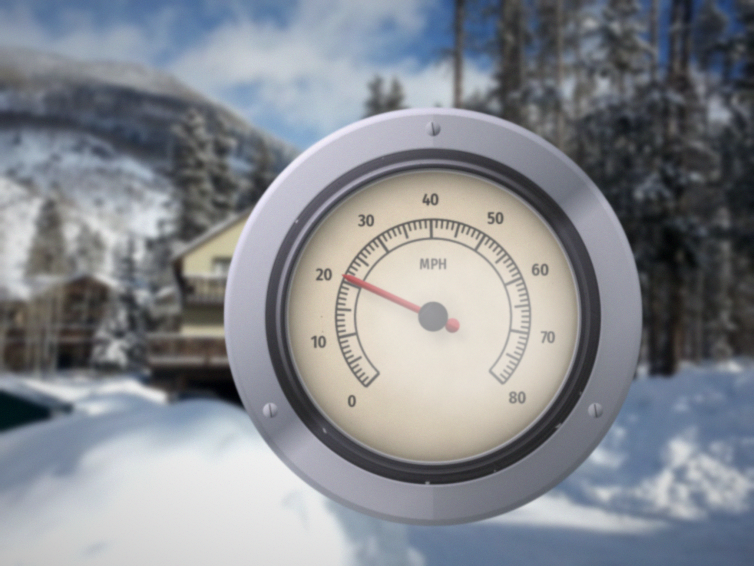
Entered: 21 mph
